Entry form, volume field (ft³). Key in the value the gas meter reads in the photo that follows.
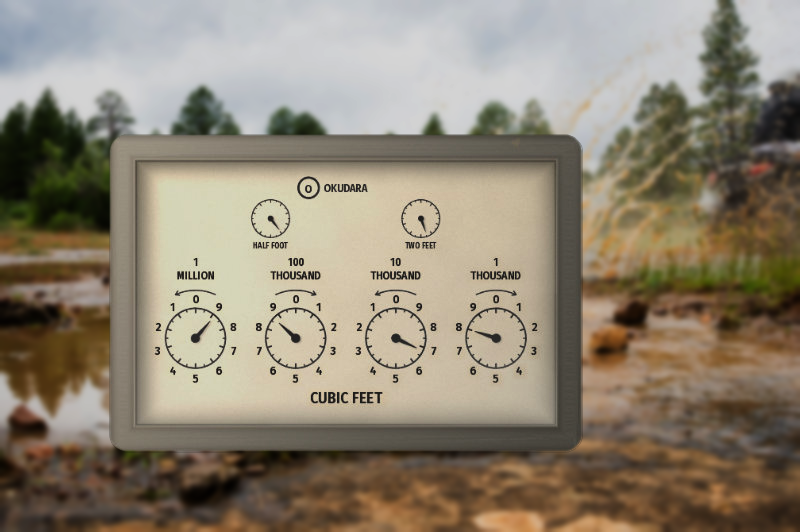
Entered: 886800 ft³
